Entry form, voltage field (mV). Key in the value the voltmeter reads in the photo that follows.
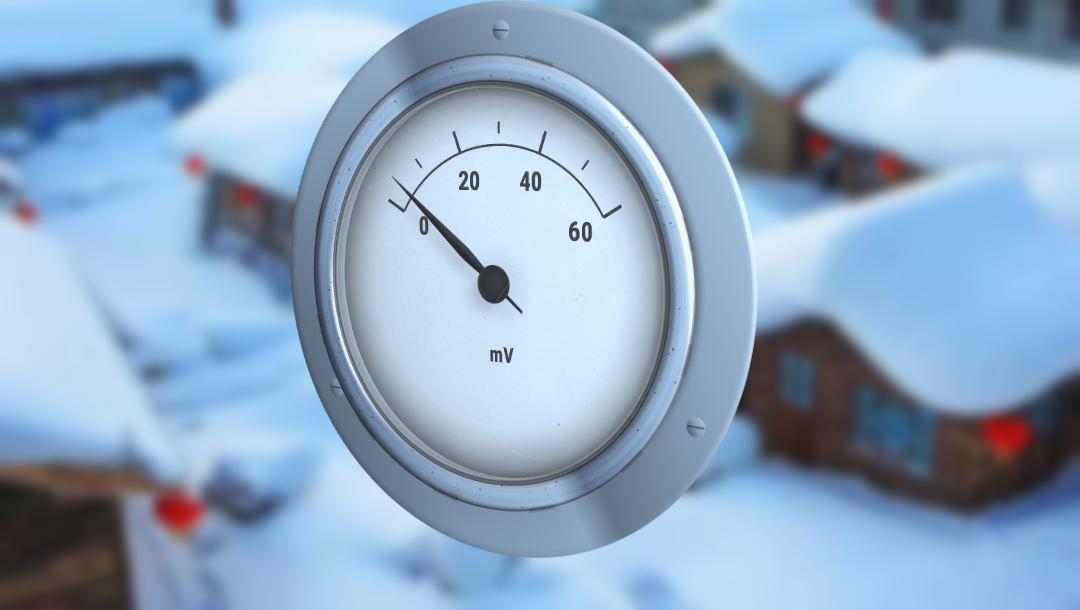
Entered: 5 mV
